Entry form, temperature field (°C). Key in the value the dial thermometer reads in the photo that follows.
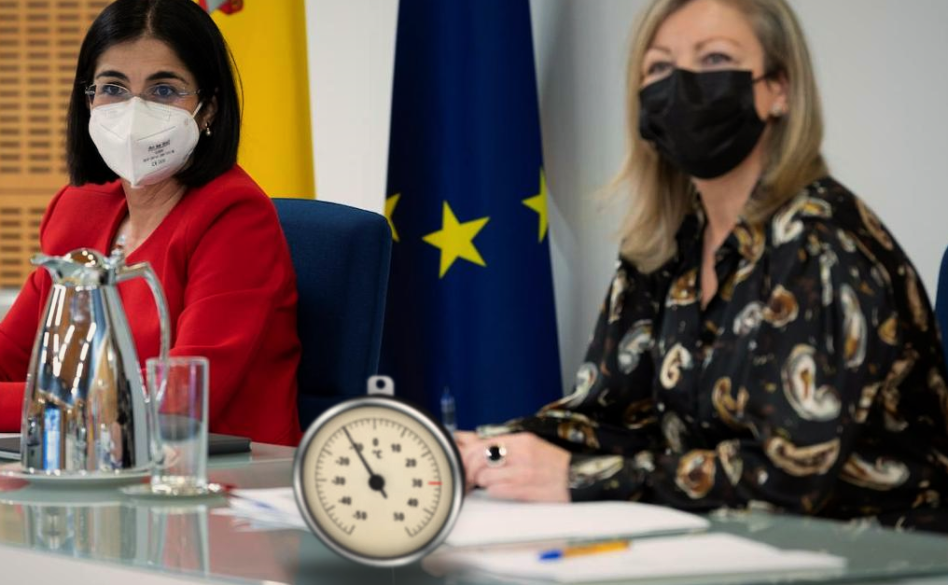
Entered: -10 °C
